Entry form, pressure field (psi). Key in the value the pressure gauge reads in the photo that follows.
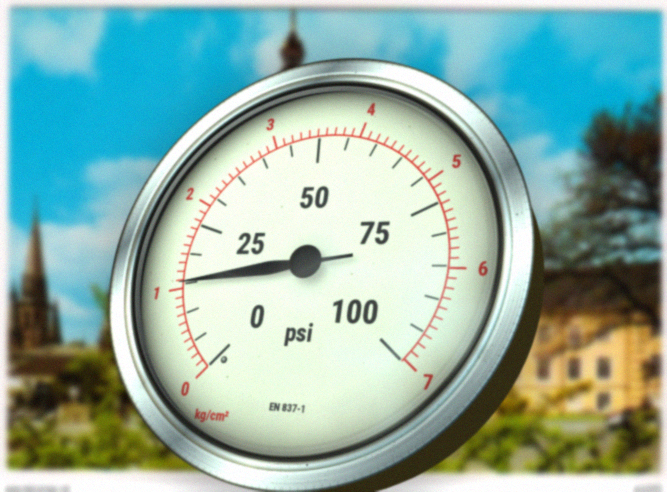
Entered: 15 psi
